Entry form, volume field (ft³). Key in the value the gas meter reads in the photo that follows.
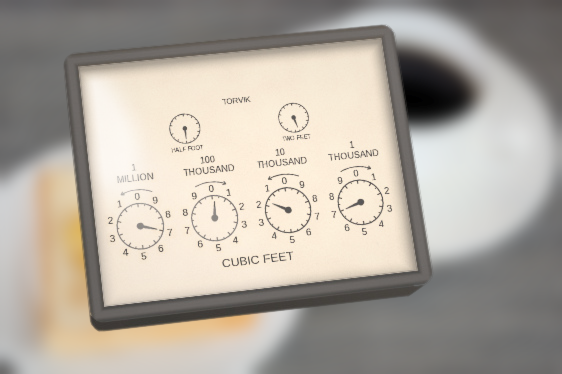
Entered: 701700 ft³
